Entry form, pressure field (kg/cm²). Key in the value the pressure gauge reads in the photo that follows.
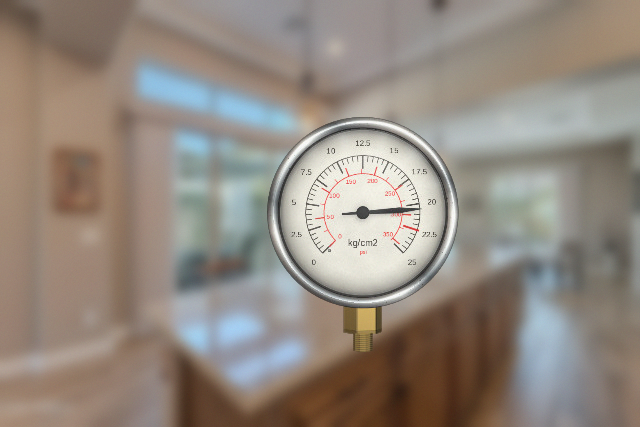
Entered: 20.5 kg/cm²
